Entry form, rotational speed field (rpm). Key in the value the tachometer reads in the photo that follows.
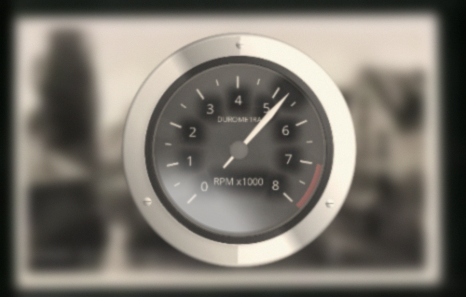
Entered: 5250 rpm
